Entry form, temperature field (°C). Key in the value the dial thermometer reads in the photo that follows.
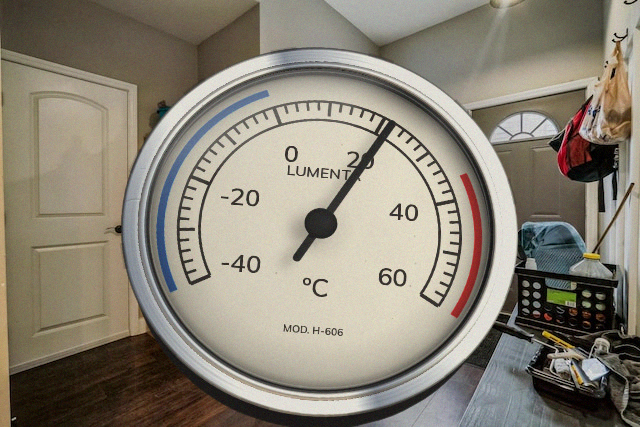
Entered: 22 °C
